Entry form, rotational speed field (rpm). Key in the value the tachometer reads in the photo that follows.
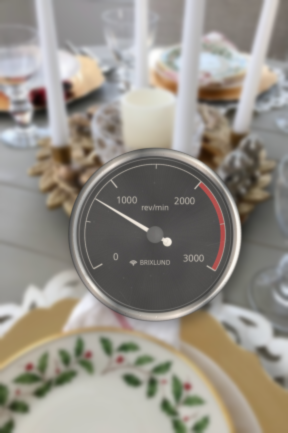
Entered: 750 rpm
